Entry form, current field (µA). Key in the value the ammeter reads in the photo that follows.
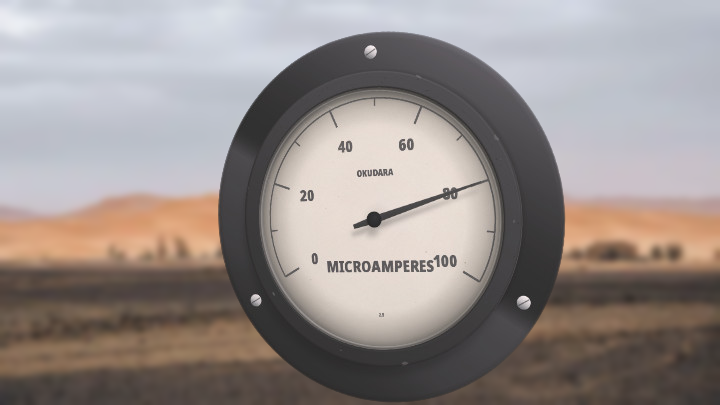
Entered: 80 µA
